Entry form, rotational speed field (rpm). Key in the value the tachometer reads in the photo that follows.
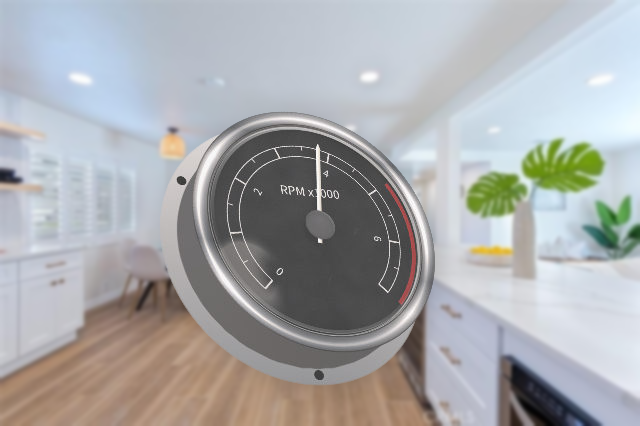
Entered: 3750 rpm
